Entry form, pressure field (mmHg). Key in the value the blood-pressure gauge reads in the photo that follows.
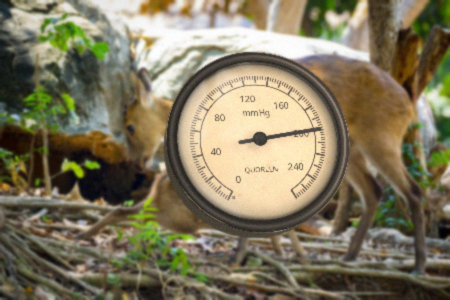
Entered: 200 mmHg
